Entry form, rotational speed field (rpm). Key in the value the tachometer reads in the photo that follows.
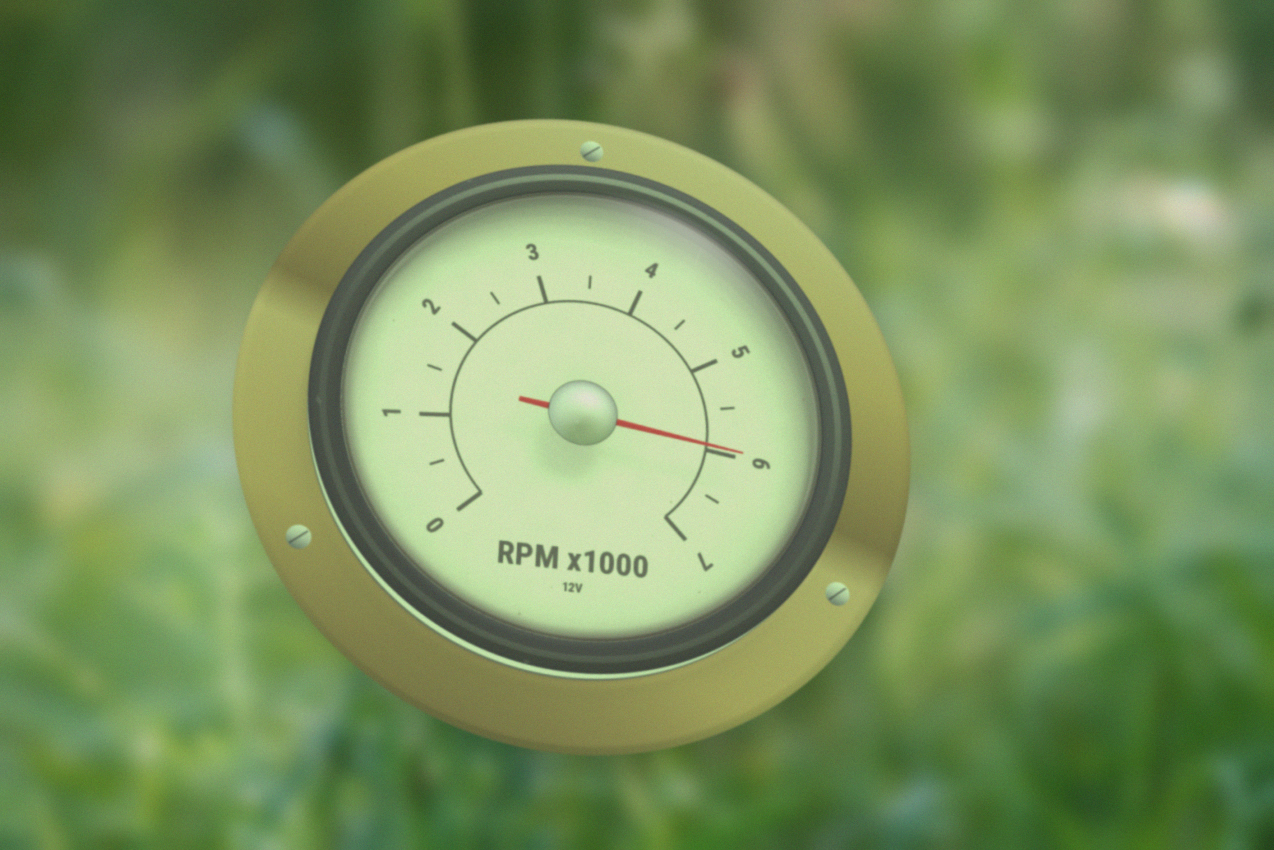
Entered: 6000 rpm
